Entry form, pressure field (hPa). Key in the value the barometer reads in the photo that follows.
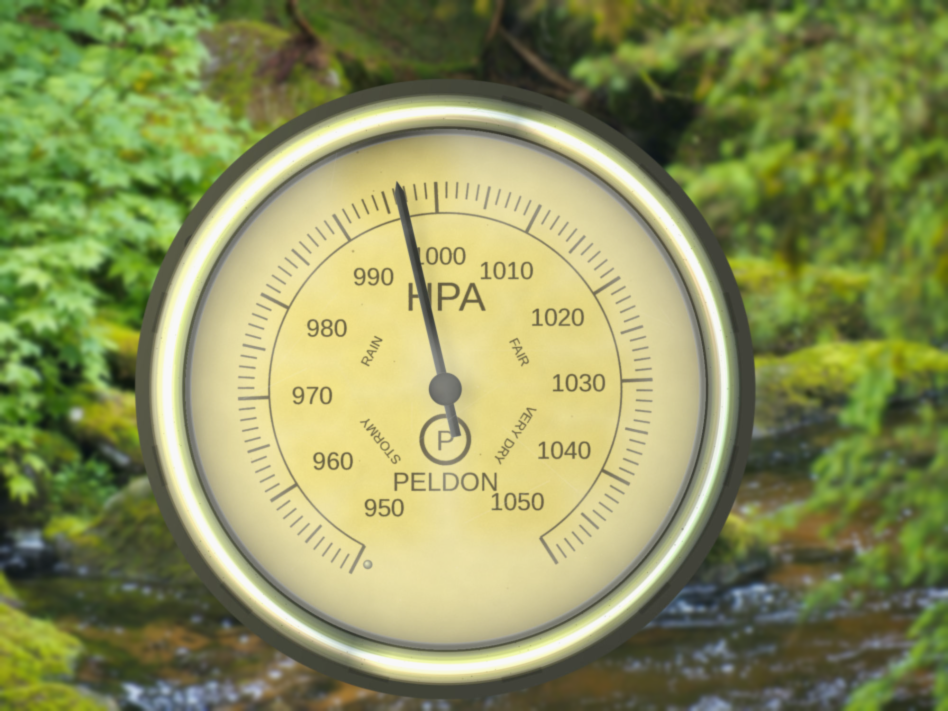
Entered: 996.5 hPa
